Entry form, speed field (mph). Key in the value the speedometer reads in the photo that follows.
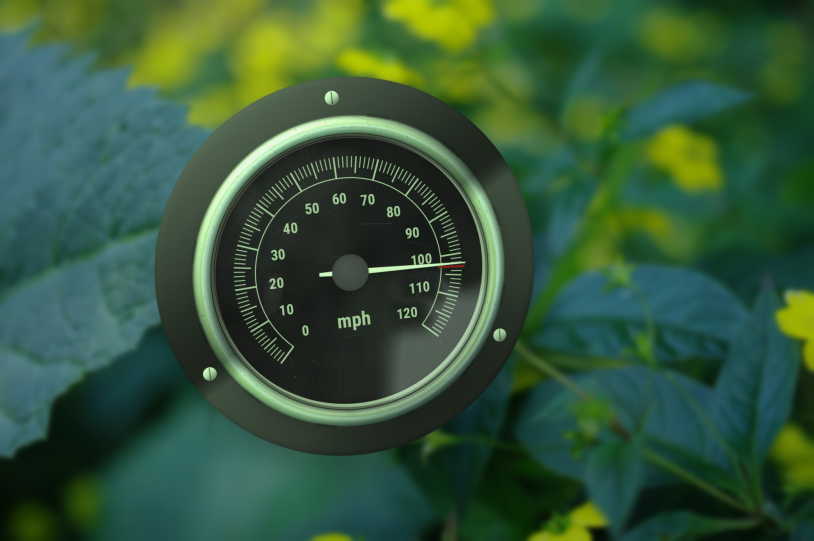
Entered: 102 mph
